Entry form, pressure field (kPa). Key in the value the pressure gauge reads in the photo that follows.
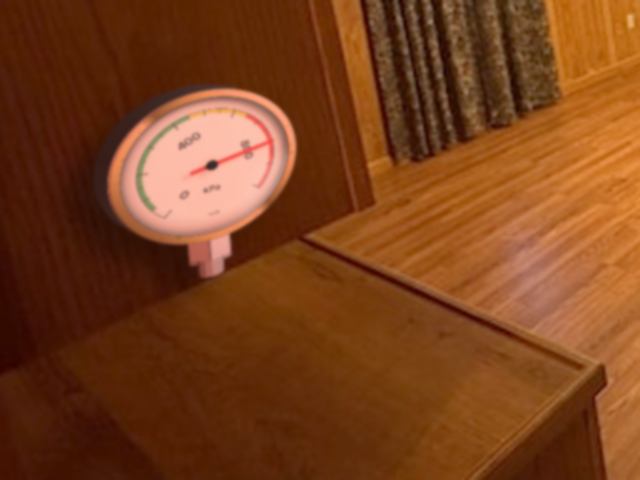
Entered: 800 kPa
